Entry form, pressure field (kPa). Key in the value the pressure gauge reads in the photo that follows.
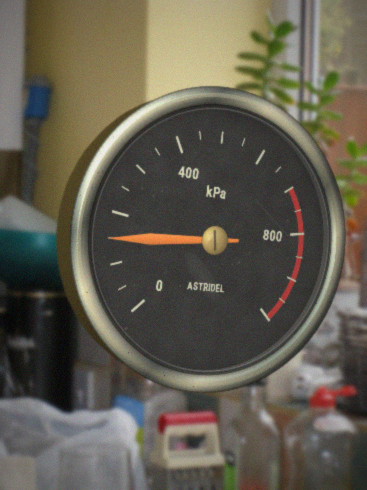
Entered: 150 kPa
